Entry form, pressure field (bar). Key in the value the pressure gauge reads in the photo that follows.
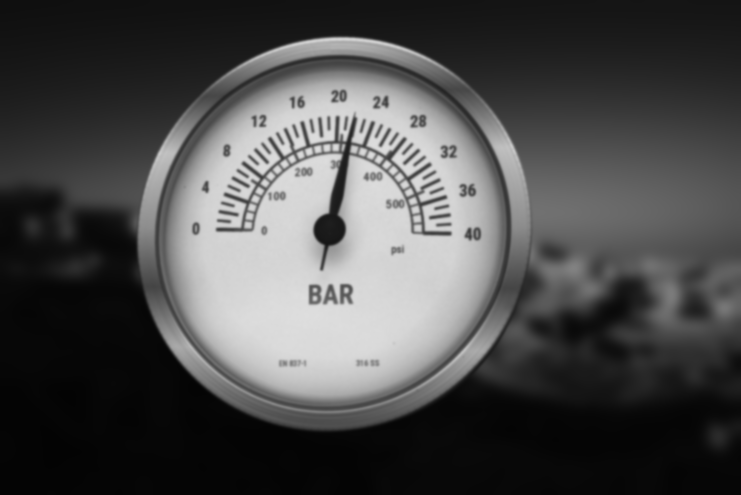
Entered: 22 bar
